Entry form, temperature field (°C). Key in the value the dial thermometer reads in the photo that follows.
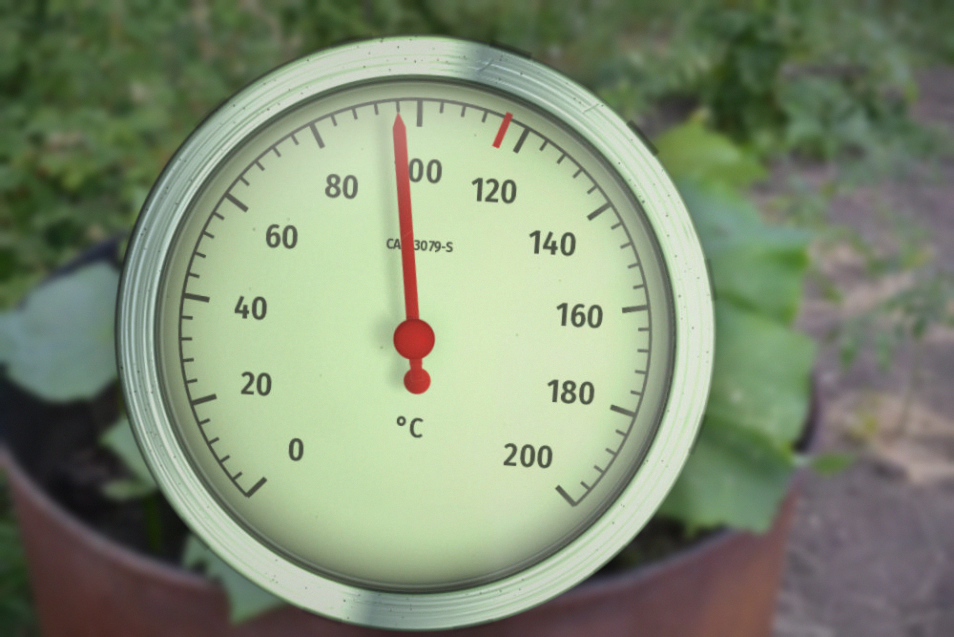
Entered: 96 °C
